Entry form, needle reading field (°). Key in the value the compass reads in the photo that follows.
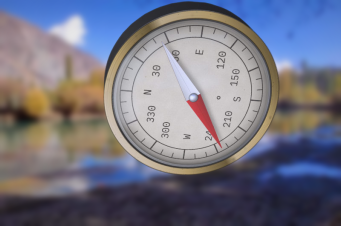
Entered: 235 °
